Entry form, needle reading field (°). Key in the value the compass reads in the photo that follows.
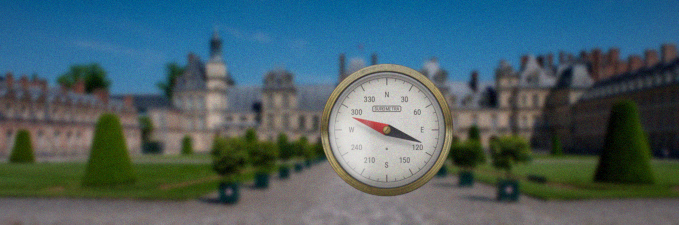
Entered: 290 °
